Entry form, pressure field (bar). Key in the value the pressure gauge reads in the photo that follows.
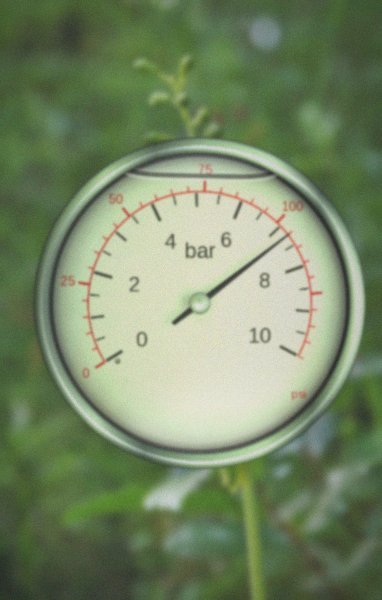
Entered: 7.25 bar
